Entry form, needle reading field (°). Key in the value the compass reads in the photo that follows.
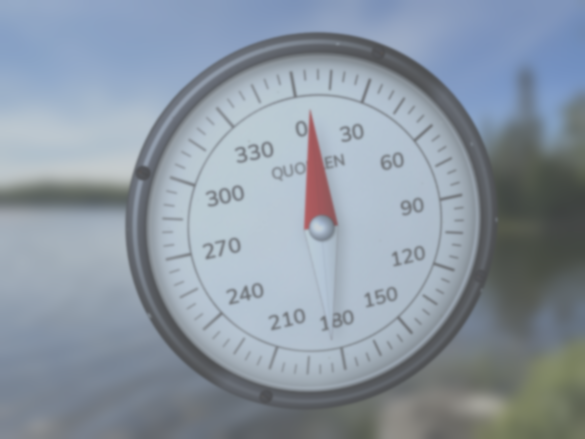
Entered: 5 °
